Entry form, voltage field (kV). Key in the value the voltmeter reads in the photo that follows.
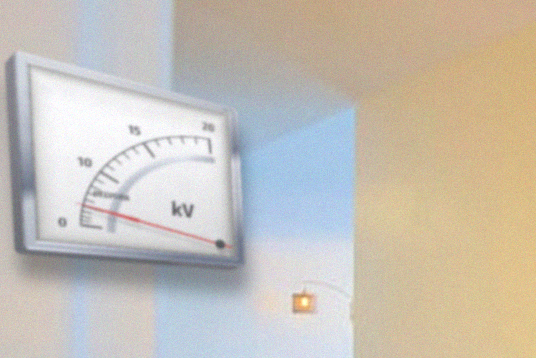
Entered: 5 kV
